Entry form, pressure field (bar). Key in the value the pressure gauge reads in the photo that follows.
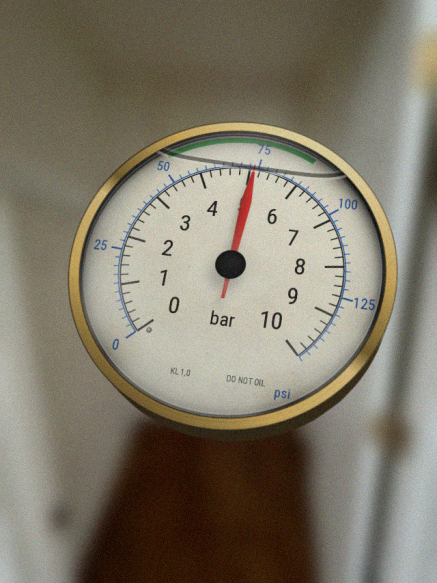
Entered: 5.1 bar
